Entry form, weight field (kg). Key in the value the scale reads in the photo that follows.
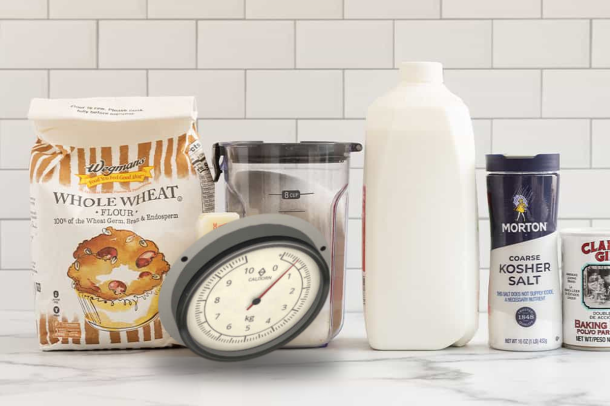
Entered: 0.5 kg
